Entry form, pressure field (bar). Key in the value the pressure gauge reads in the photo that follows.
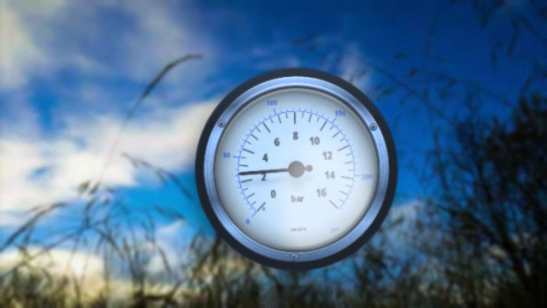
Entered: 2.5 bar
